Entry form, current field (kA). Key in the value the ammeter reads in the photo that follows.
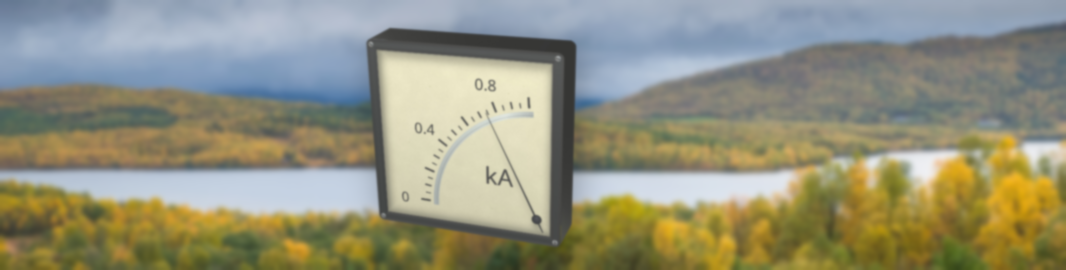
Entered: 0.75 kA
